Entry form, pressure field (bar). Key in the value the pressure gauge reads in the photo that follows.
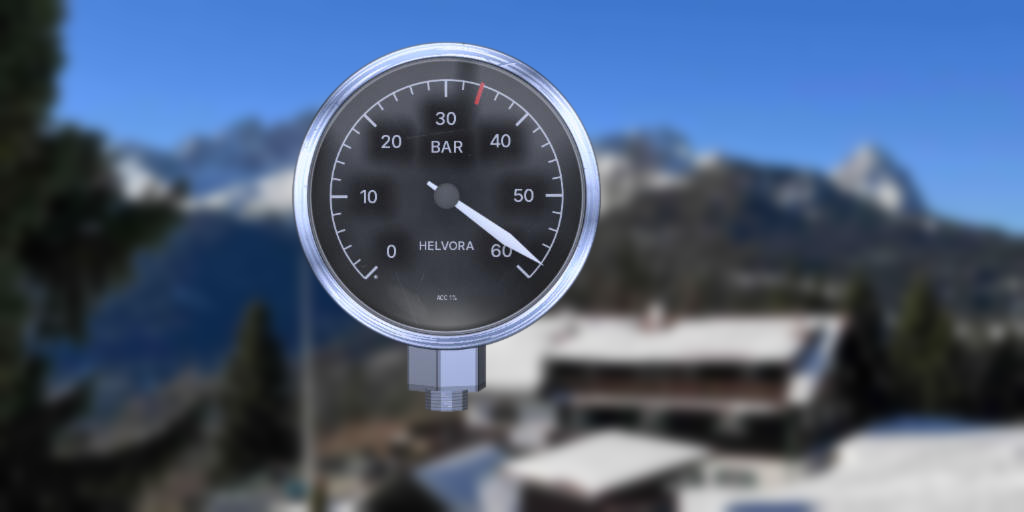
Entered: 58 bar
